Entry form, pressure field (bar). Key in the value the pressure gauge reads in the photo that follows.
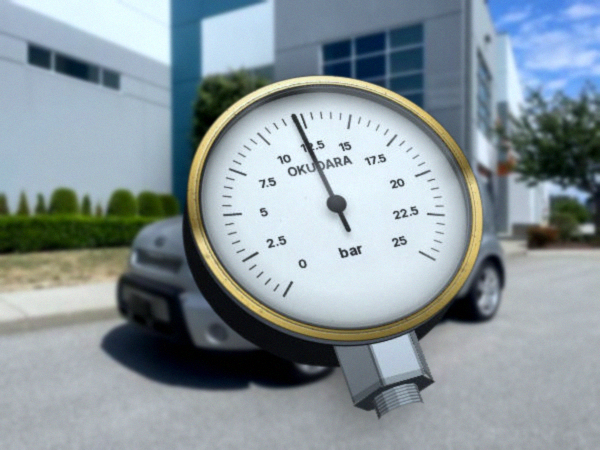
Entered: 12 bar
